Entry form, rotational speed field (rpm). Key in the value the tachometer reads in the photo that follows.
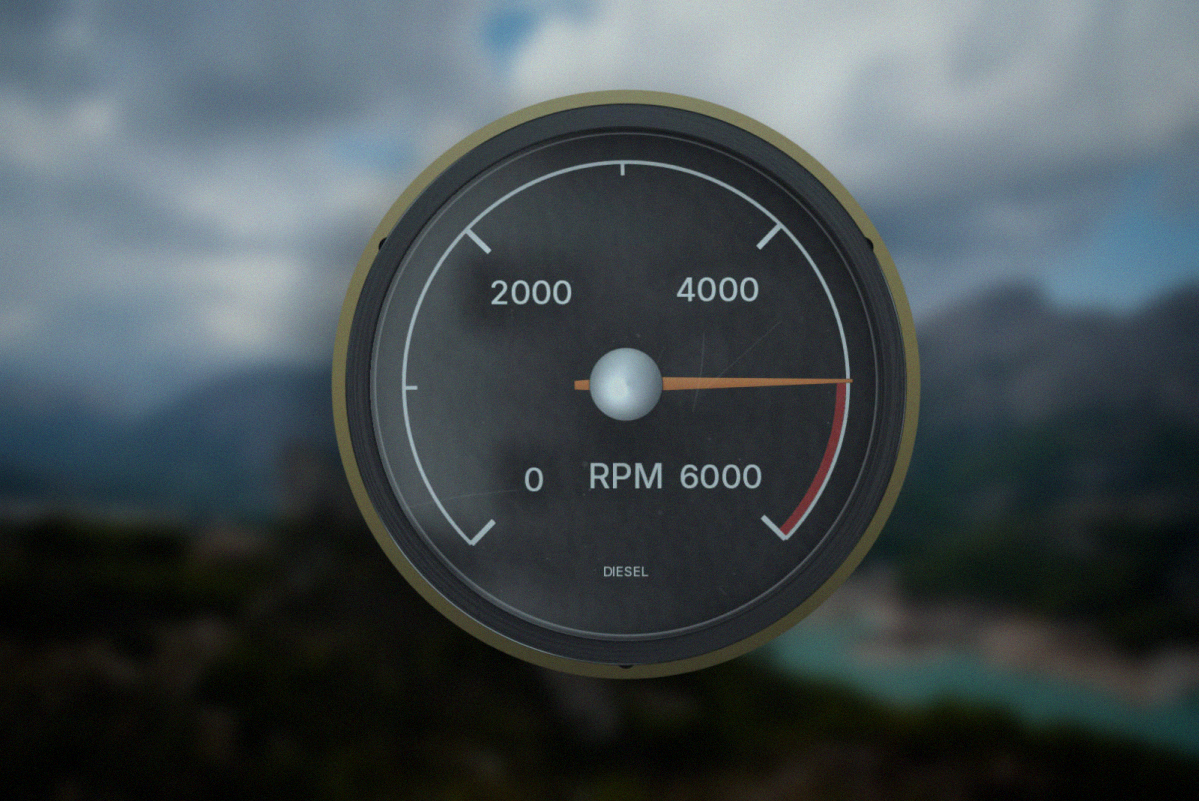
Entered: 5000 rpm
